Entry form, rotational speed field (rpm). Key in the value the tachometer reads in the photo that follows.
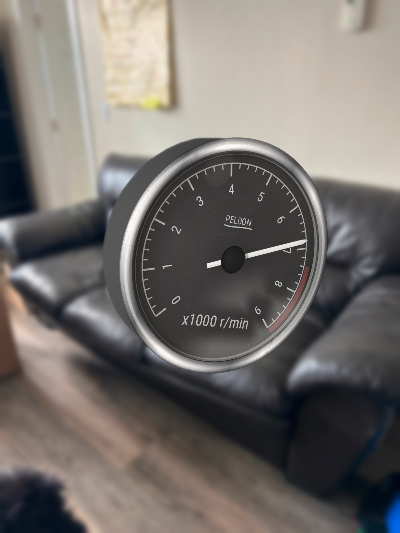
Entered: 6800 rpm
